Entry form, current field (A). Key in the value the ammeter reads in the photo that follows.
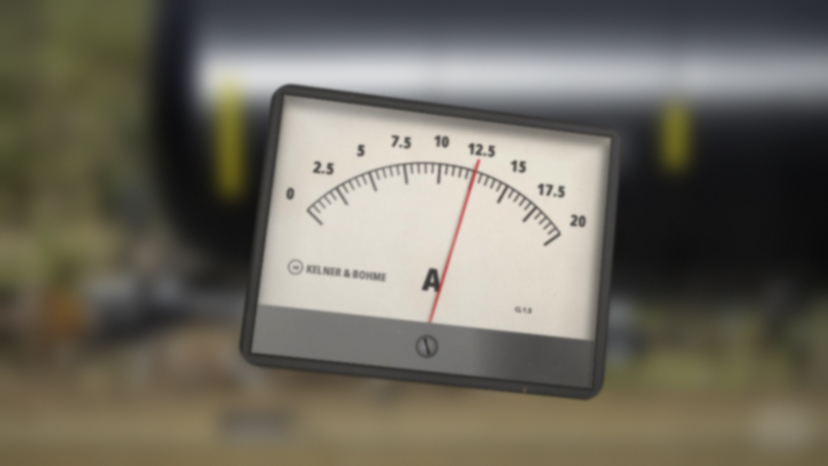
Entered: 12.5 A
